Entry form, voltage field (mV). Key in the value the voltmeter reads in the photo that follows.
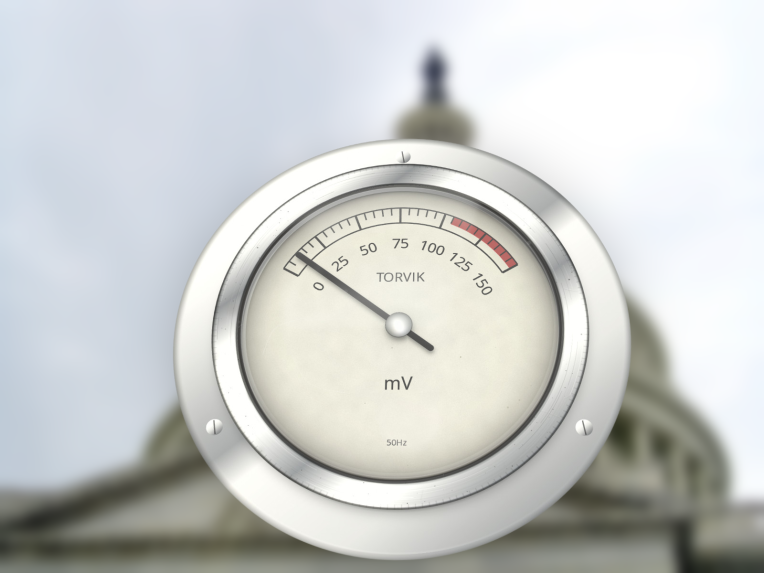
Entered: 10 mV
